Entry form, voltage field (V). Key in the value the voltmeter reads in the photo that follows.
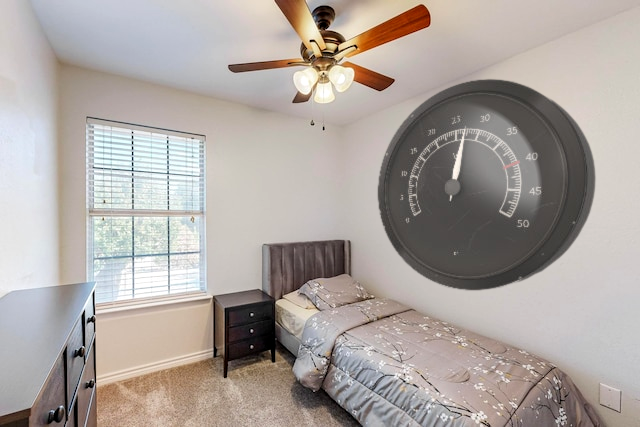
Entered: 27.5 V
